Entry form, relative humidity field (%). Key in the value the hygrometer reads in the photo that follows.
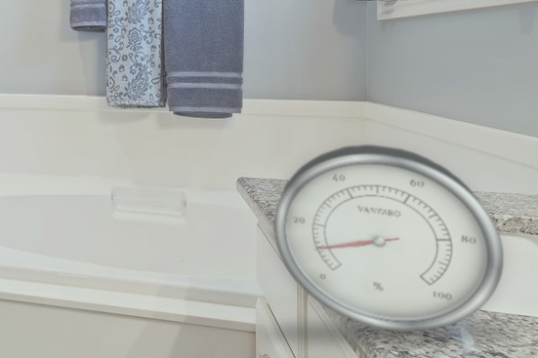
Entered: 10 %
